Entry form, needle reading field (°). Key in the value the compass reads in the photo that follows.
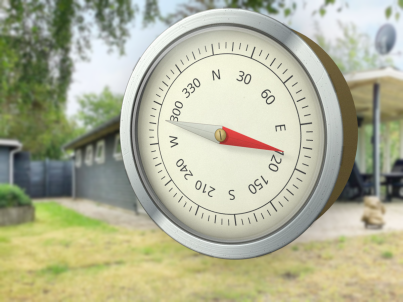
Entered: 110 °
